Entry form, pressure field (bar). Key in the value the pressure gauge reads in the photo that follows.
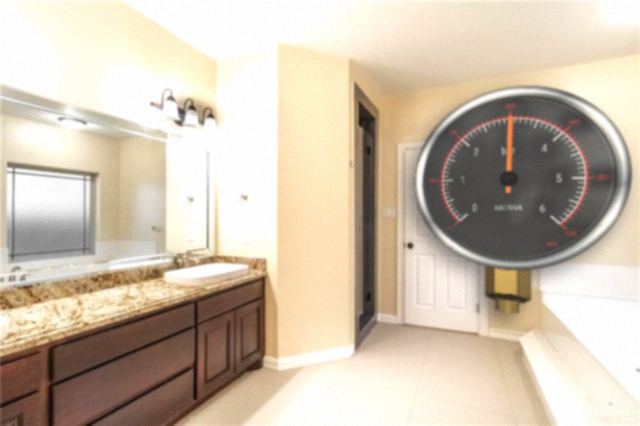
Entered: 3 bar
